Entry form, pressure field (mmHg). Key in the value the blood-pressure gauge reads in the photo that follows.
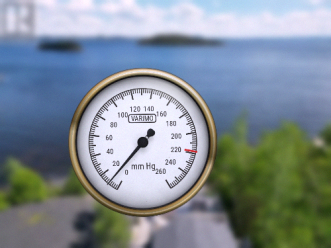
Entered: 10 mmHg
